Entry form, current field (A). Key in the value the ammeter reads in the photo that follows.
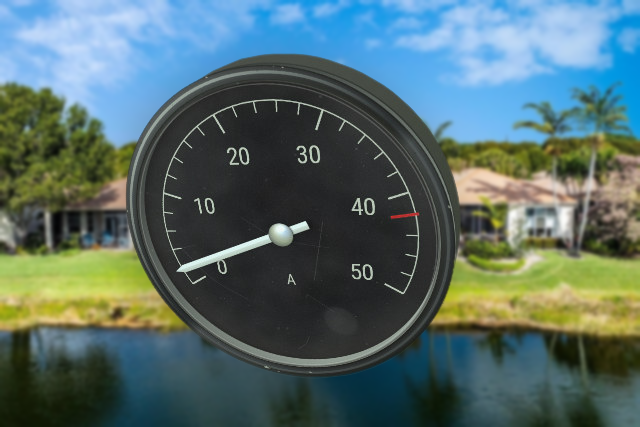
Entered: 2 A
